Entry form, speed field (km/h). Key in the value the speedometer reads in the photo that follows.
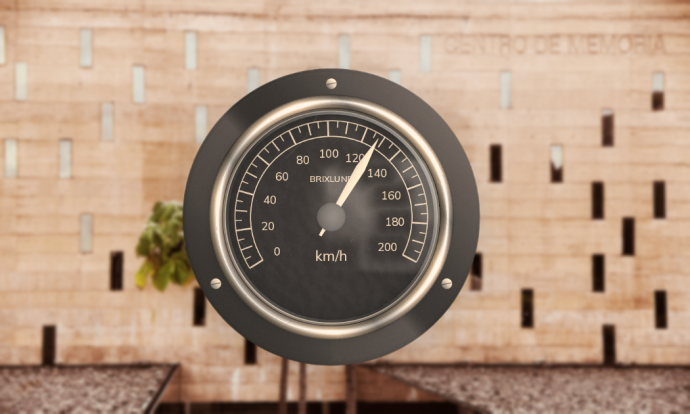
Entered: 127.5 km/h
